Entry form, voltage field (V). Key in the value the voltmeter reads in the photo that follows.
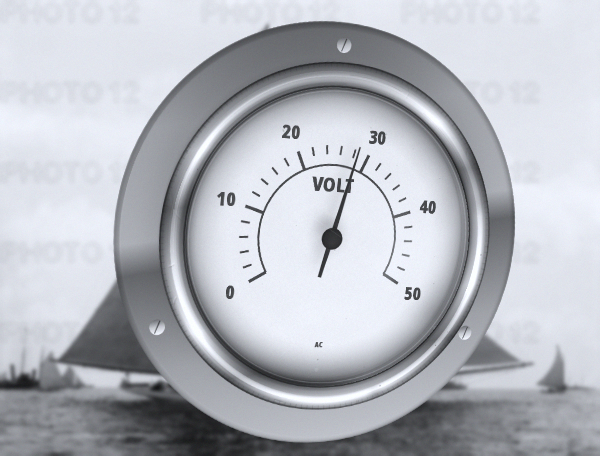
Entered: 28 V
